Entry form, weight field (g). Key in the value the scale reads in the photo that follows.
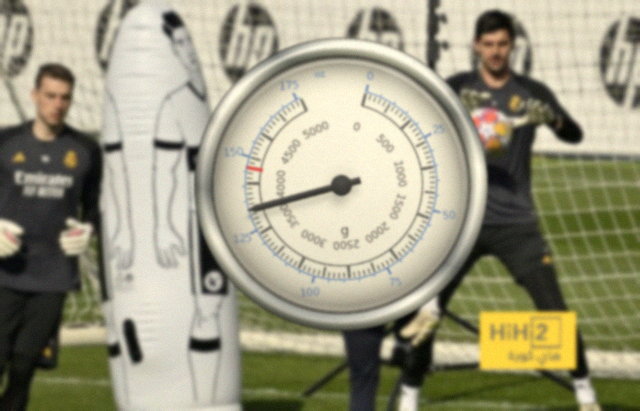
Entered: 3750 g
